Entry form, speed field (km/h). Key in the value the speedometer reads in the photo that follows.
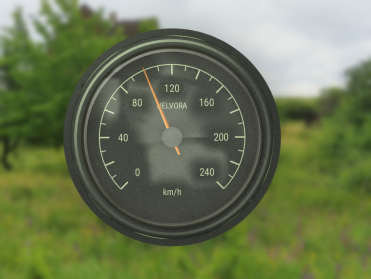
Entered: 100 km/h
